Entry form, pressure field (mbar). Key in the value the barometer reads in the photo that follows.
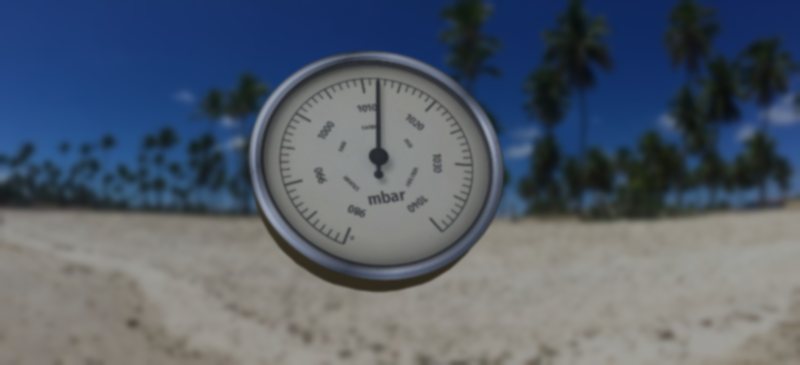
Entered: 1012 mbar
